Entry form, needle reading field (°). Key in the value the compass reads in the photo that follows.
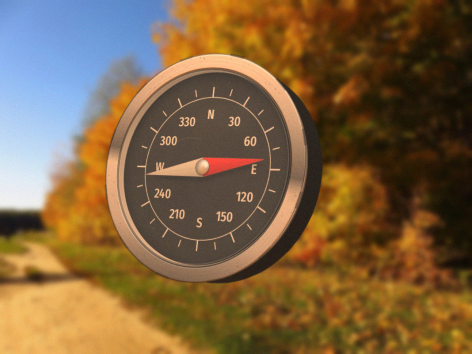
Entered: 82.5 °
